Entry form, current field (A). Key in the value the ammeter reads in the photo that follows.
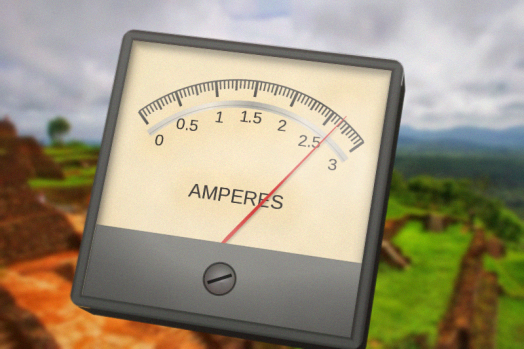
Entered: 2.65 A
